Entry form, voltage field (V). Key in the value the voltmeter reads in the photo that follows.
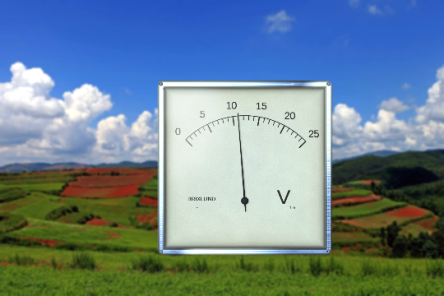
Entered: 11 V
